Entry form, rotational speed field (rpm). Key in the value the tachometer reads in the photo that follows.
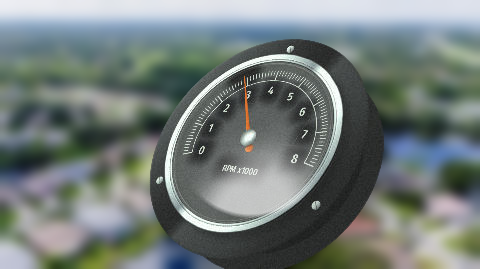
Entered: 3000 rpm
